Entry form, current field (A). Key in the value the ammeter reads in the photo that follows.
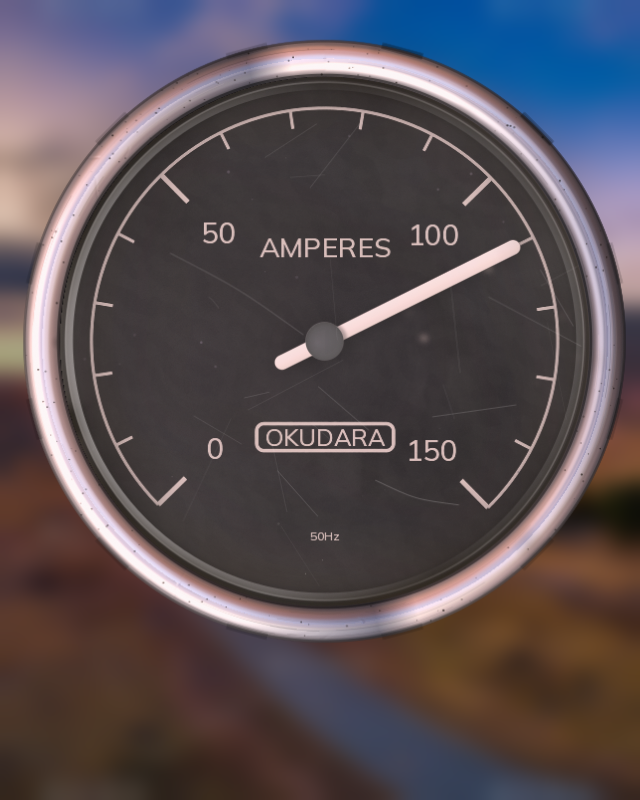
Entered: 110 A
